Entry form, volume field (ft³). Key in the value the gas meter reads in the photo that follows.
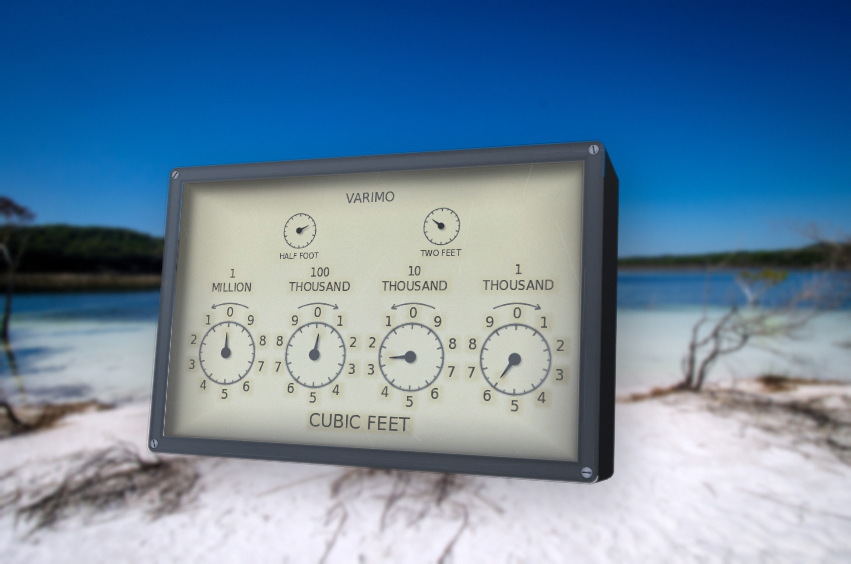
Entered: 2600 ft³
